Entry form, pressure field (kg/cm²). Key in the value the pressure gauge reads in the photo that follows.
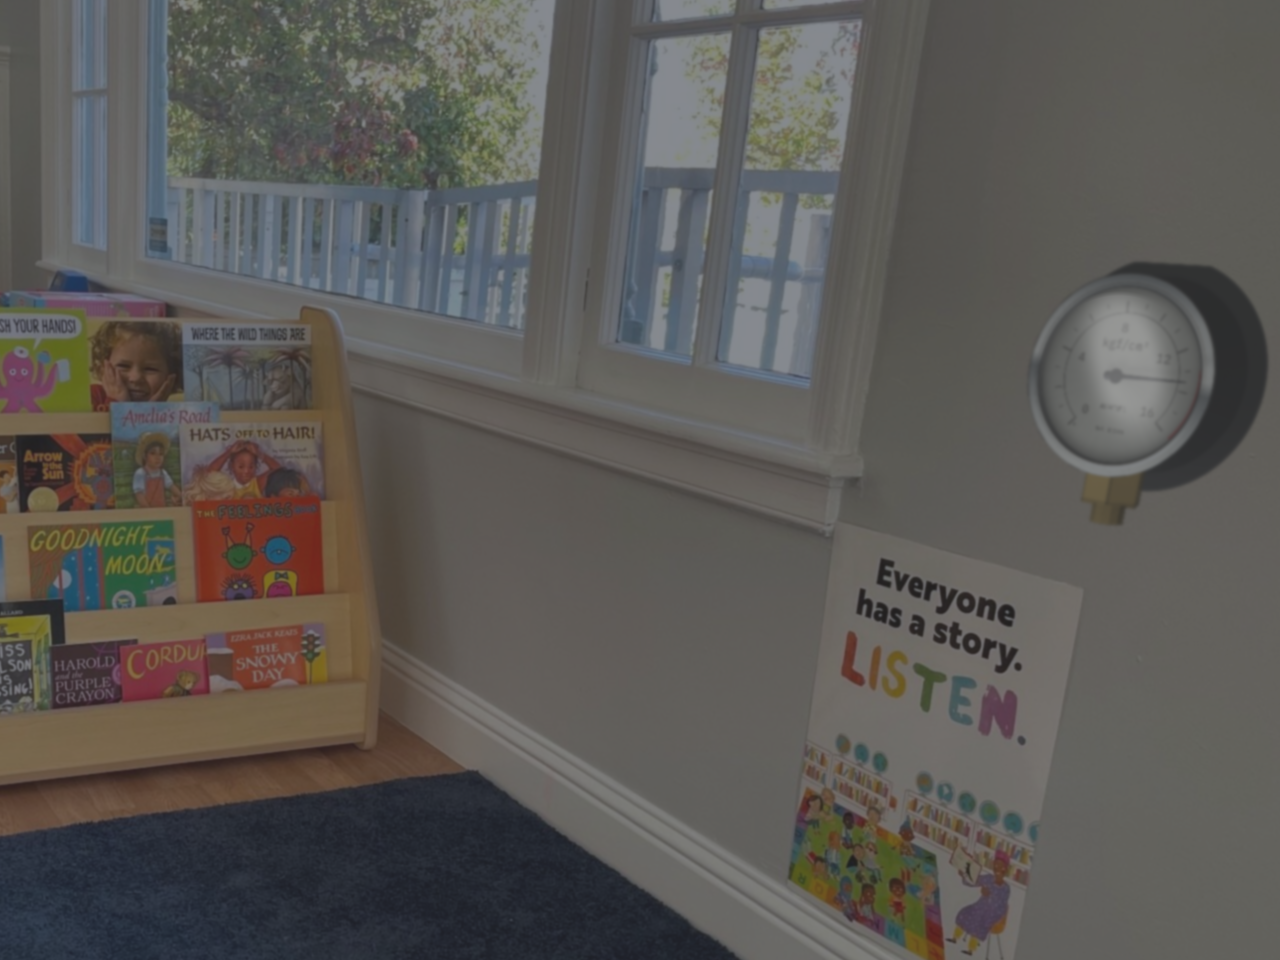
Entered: 13.5 kg/cm²
